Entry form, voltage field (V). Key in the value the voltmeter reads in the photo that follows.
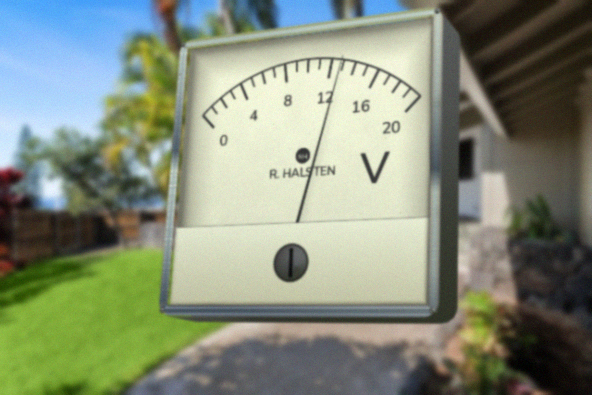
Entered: 13 V
